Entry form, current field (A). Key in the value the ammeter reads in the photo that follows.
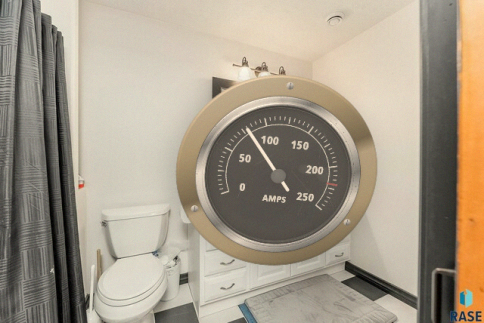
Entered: 80 A
